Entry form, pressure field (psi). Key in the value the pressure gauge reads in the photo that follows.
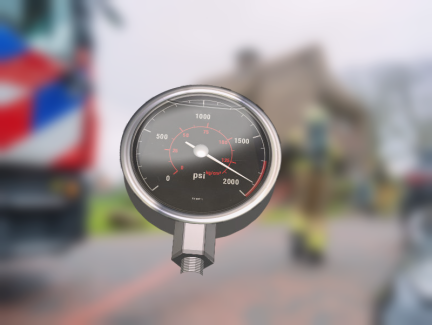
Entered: 1900 psi
